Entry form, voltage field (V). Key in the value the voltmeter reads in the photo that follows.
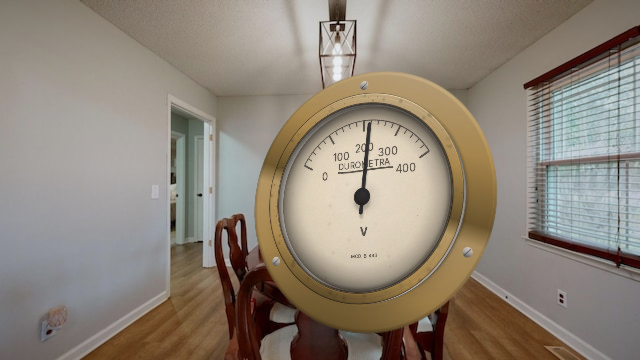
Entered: 220 V
